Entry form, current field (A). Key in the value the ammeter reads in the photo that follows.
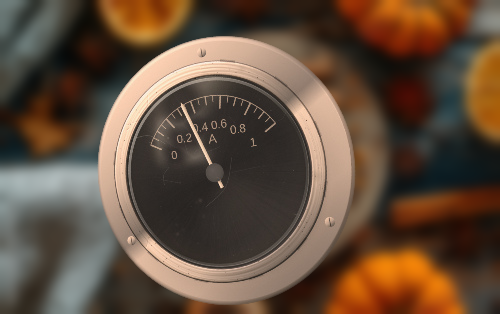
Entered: 0.35 A
